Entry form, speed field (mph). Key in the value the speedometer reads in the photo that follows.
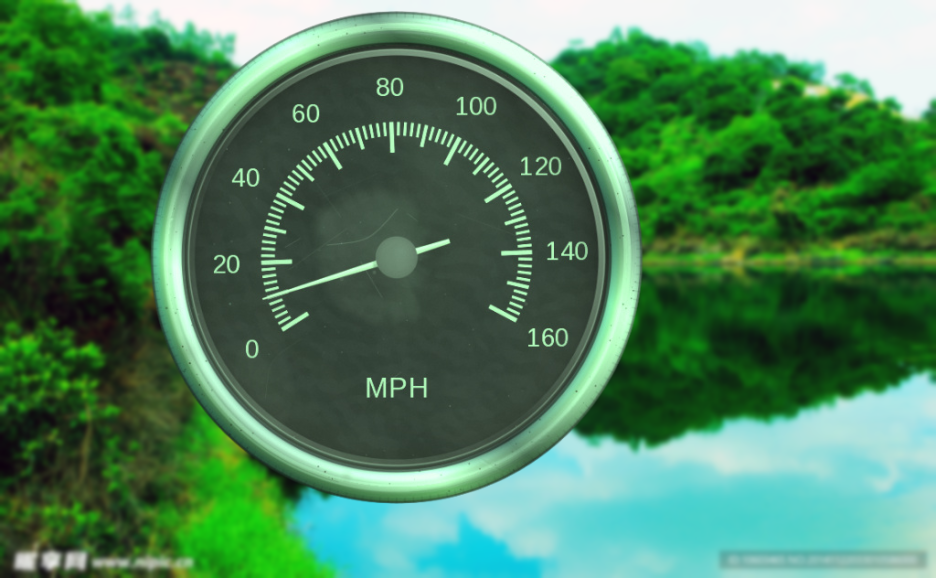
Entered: 10 mph
